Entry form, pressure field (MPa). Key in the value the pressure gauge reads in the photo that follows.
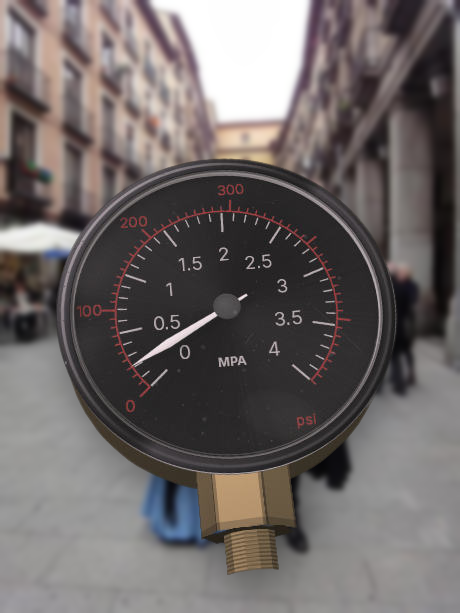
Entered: 0.2 MPa
